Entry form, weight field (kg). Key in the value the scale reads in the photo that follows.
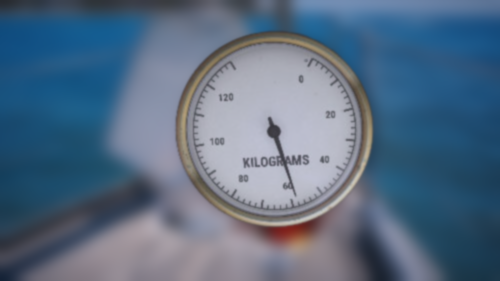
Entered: 58 kg
